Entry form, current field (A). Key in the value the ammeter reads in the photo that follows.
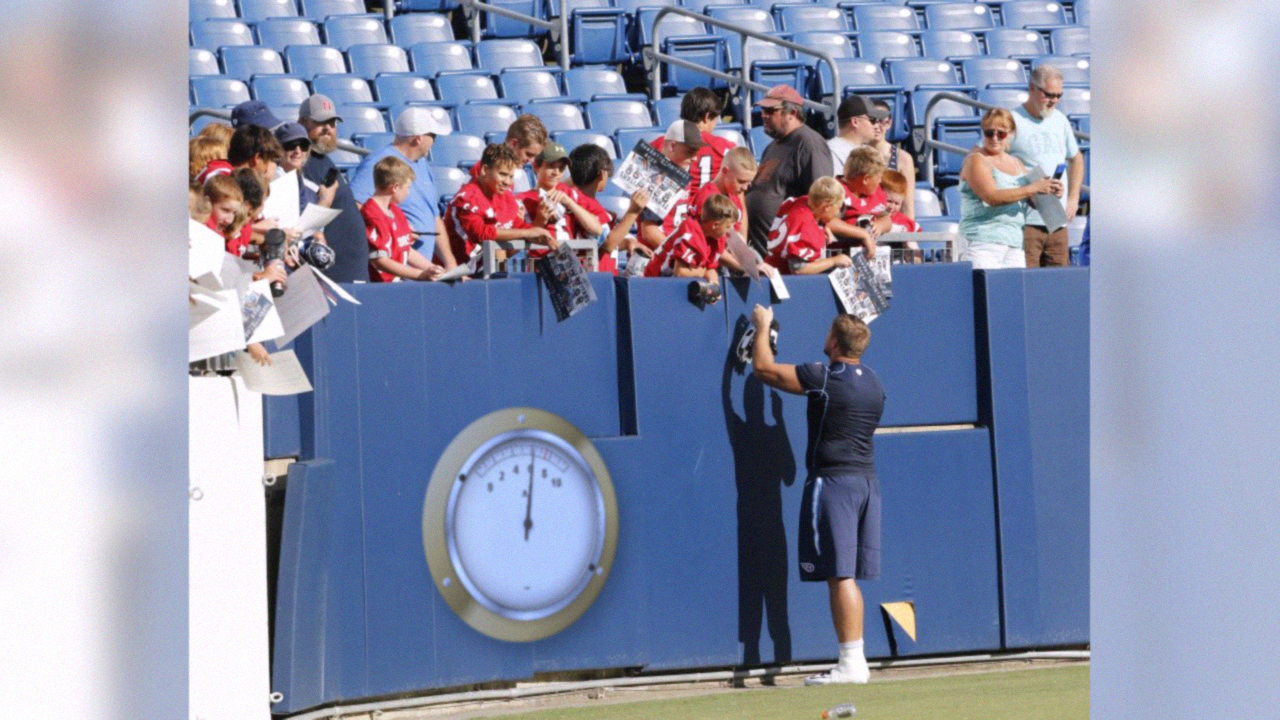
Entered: 6 A
